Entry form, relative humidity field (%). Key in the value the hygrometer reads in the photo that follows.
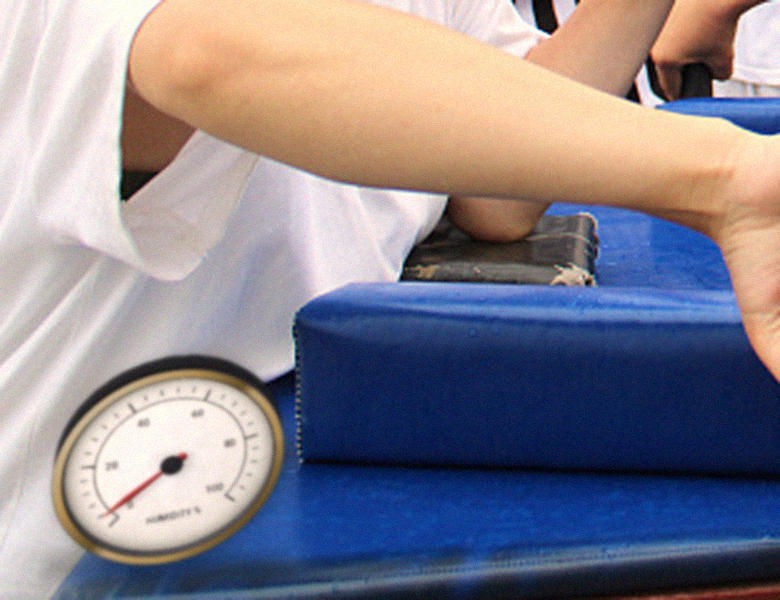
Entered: 4 %
